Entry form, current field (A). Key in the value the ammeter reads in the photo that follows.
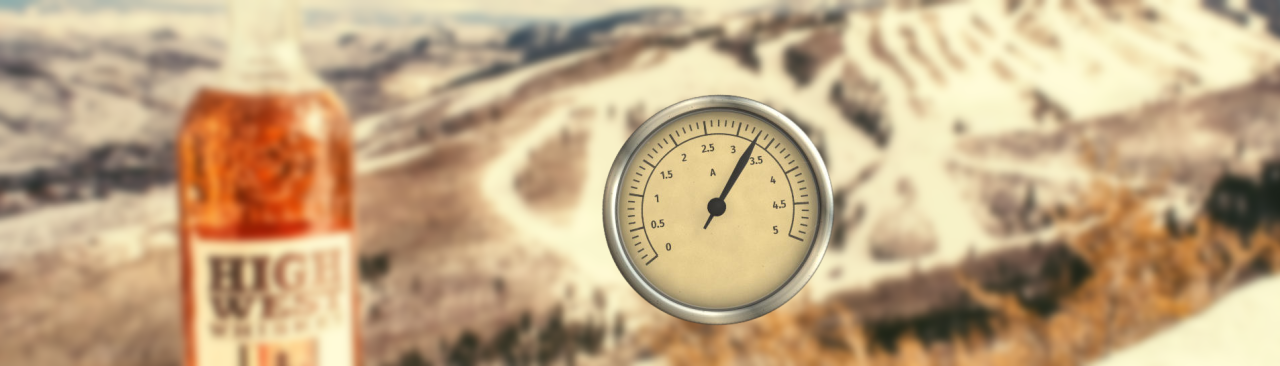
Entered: 3.3 A
